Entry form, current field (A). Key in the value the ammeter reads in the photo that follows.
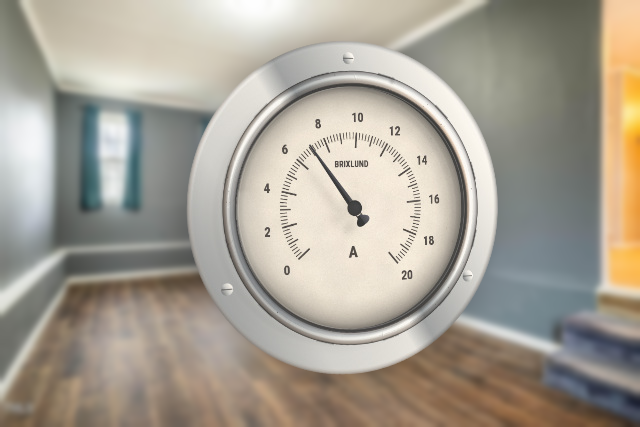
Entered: 7 A
